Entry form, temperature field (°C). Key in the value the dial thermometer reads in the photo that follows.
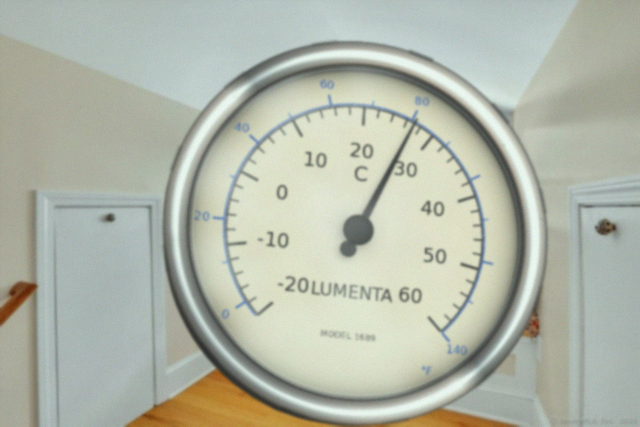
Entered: 27 °C
